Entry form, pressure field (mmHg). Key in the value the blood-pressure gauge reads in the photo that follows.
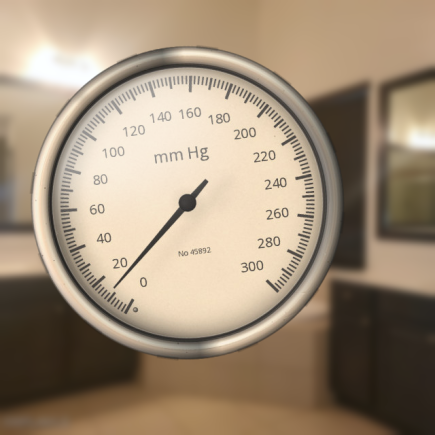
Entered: 12 mmHg
